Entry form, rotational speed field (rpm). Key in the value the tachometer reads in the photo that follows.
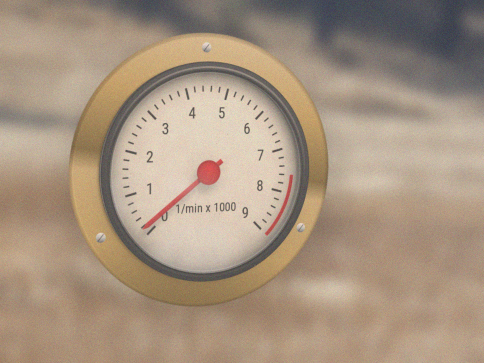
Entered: 200 rpm
